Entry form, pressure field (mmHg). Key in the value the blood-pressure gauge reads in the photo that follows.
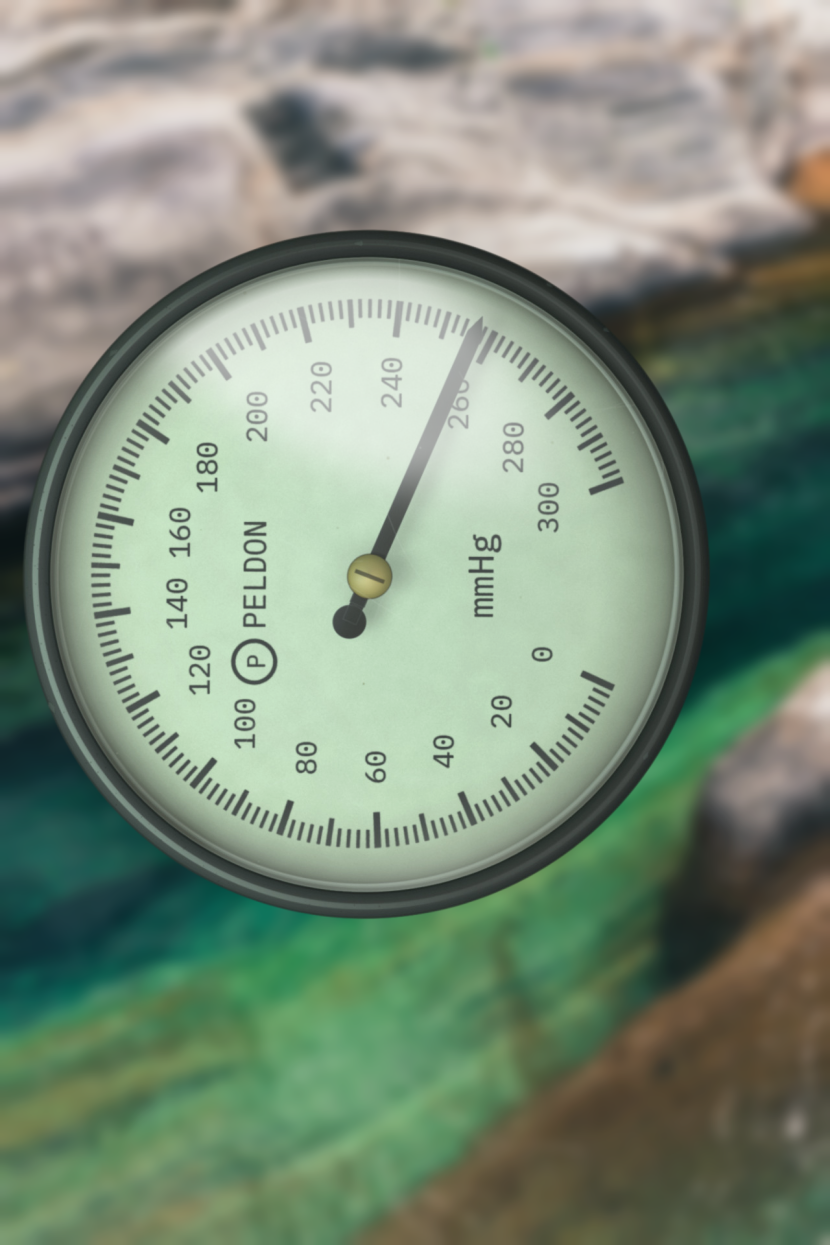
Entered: 256 mmHg
